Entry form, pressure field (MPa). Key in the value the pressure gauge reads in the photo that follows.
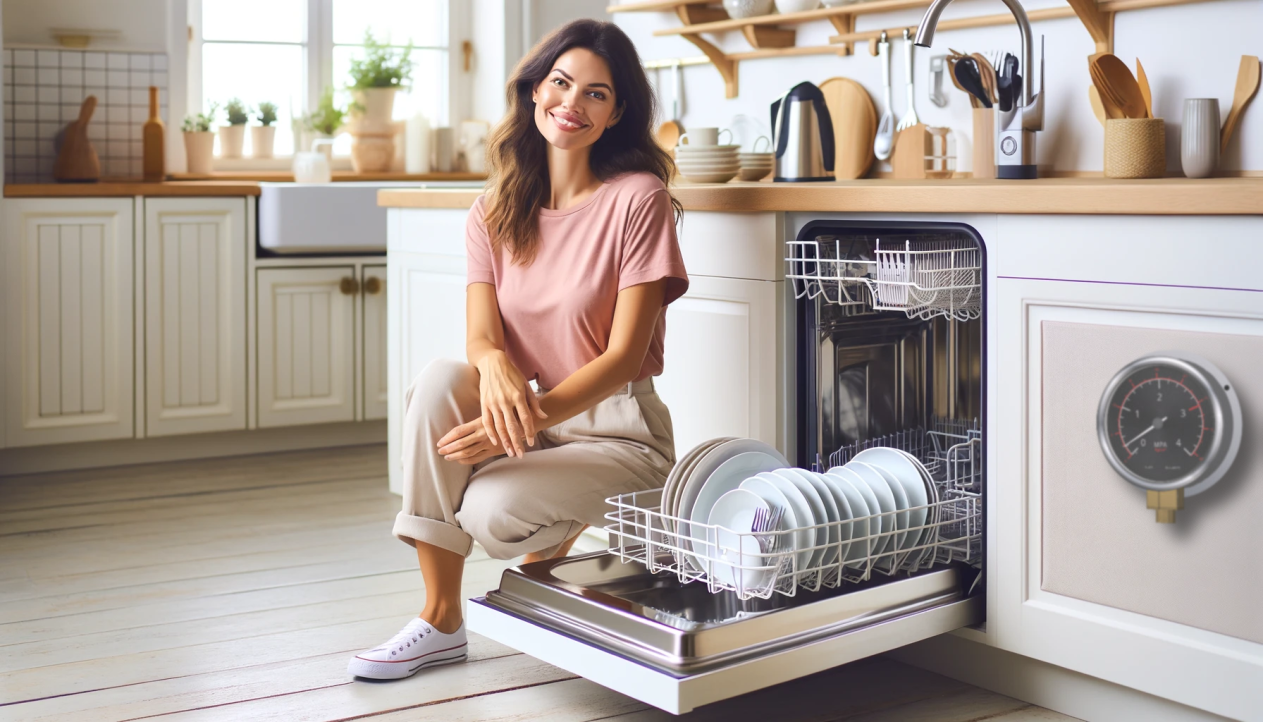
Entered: 0.2 MPa
